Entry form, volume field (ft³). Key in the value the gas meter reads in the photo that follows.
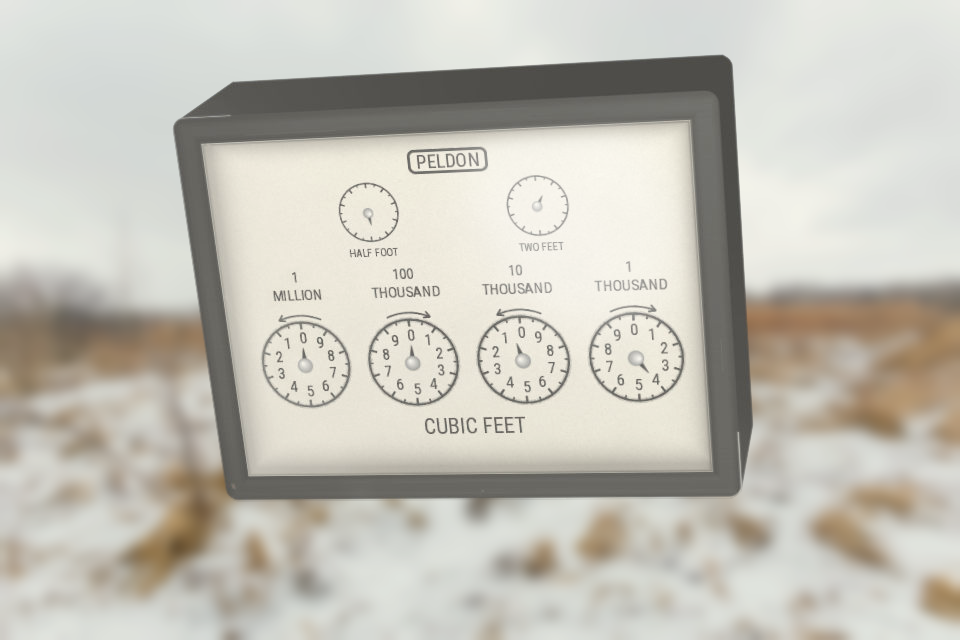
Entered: 400 ft³
